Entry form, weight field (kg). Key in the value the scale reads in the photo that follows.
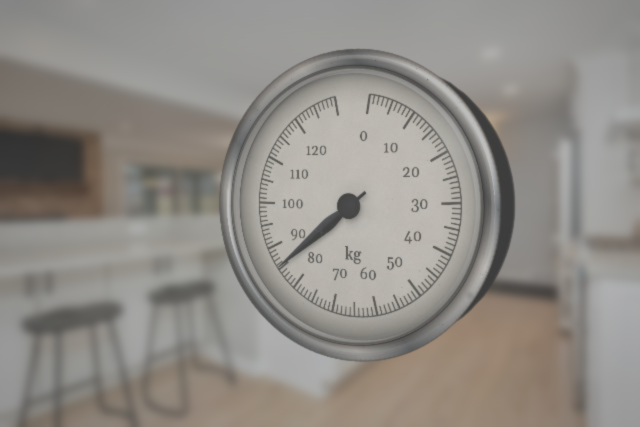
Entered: 85 kg
